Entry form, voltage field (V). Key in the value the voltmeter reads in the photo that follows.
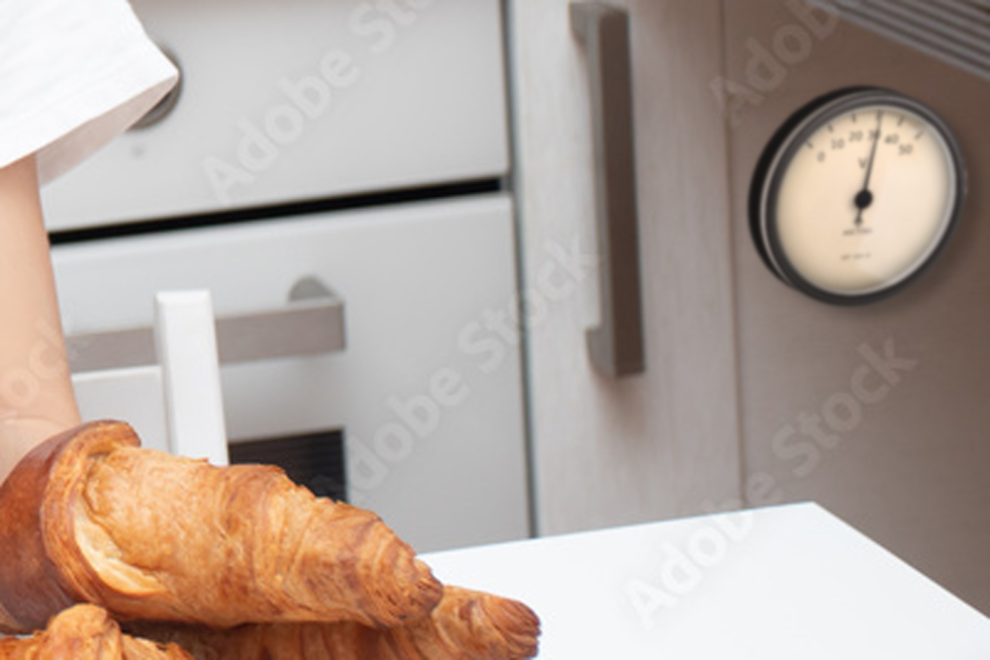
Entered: 30 V
